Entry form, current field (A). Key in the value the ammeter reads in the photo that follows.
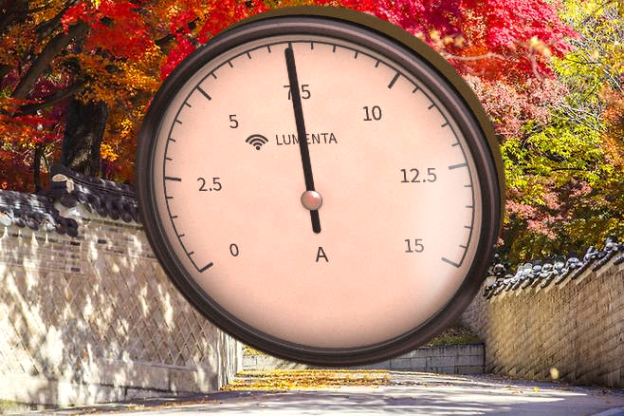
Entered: 7.5 A
